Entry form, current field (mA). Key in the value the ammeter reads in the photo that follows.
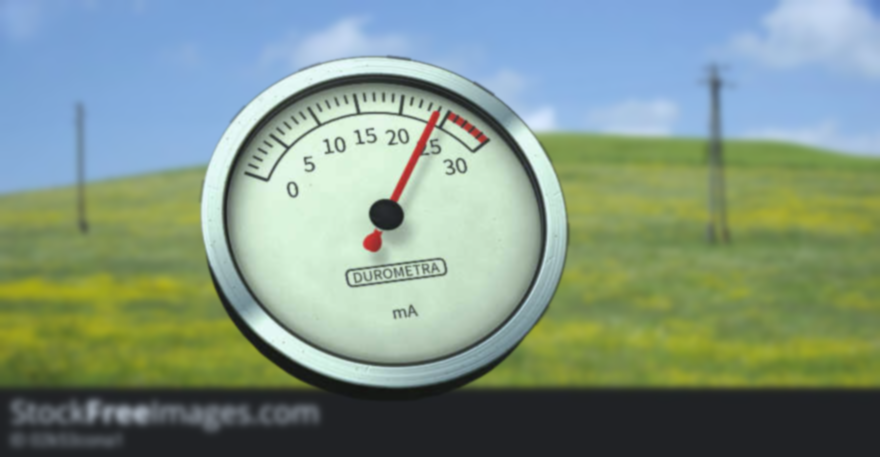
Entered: 24 mA
